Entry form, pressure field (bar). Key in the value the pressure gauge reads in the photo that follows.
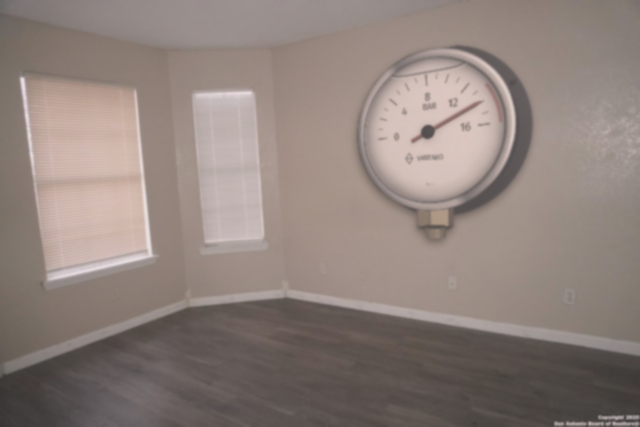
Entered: 14 bar
